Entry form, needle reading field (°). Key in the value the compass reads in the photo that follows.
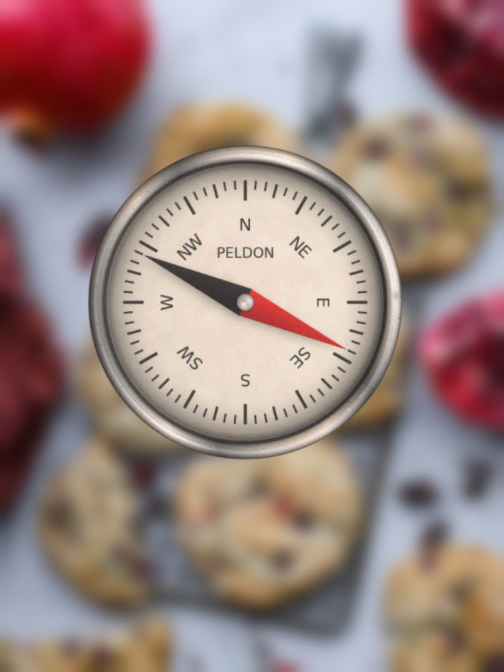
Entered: 115 °
